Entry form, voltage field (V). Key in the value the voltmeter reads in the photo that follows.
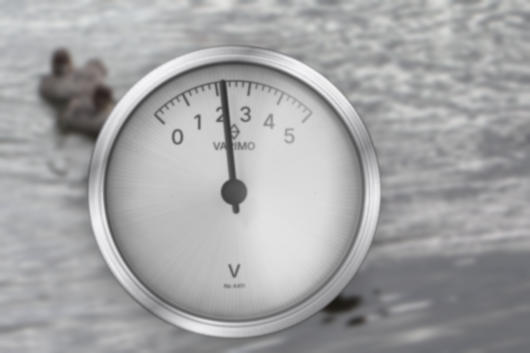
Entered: 2.2 V
